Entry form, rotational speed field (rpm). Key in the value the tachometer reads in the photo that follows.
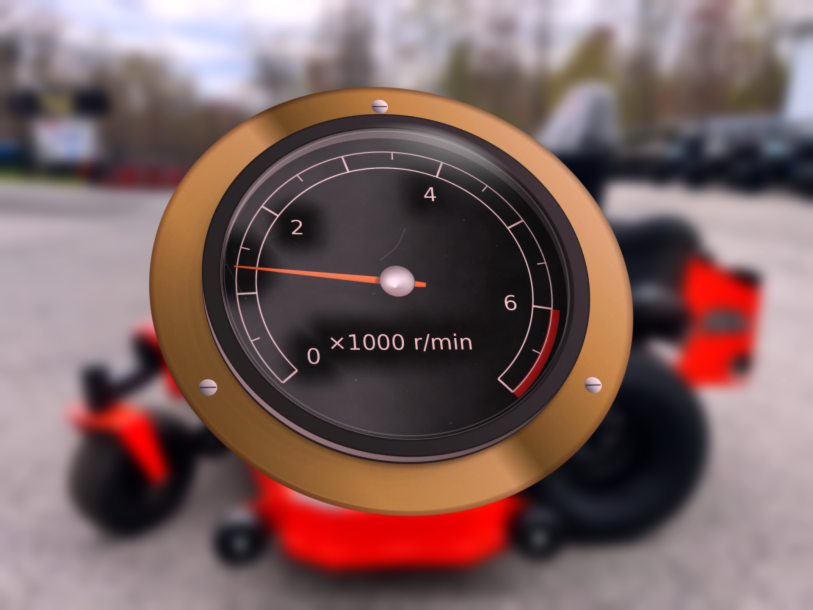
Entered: 1250 rpm
